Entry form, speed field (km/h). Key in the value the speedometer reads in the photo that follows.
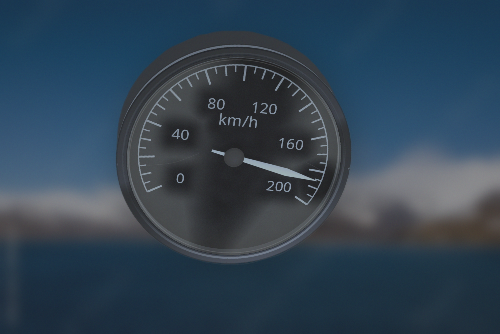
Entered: 185 km/h
